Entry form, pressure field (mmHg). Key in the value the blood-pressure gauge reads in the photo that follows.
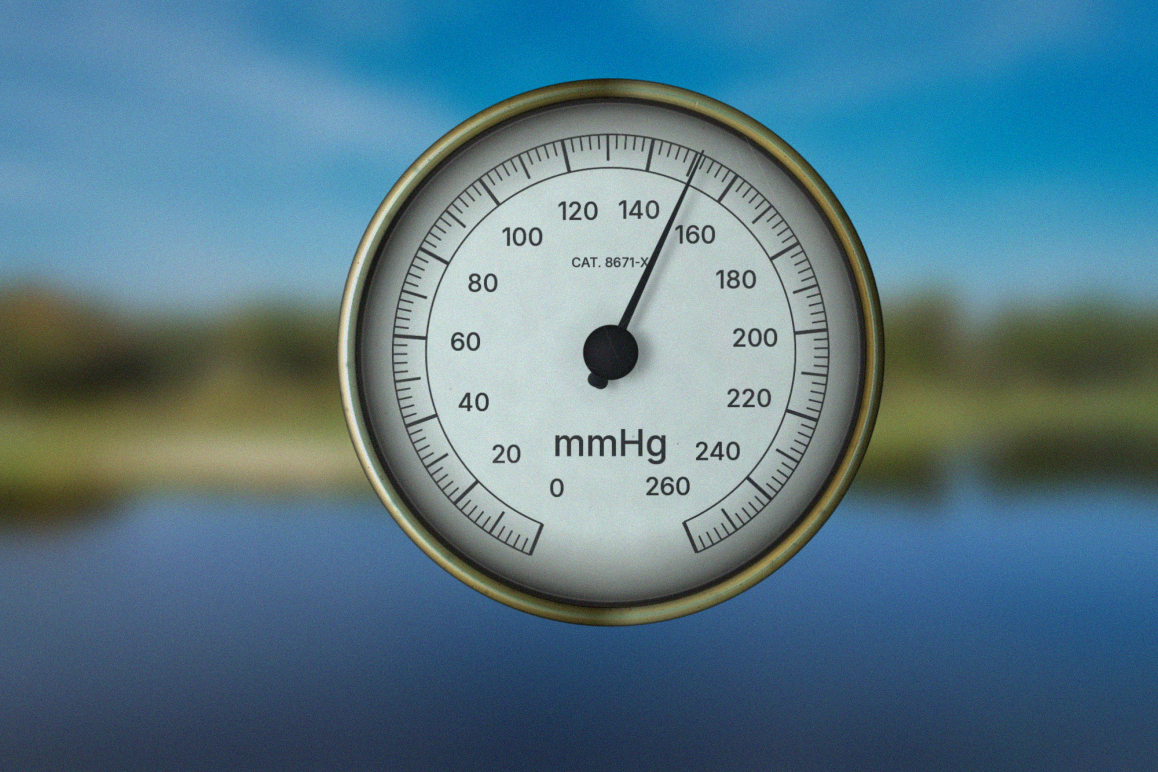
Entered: 151 mmHg
